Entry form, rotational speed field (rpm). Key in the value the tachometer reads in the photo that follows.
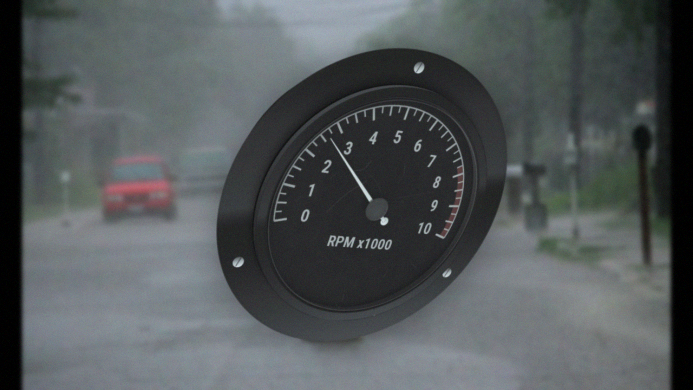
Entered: 2625 rpm
